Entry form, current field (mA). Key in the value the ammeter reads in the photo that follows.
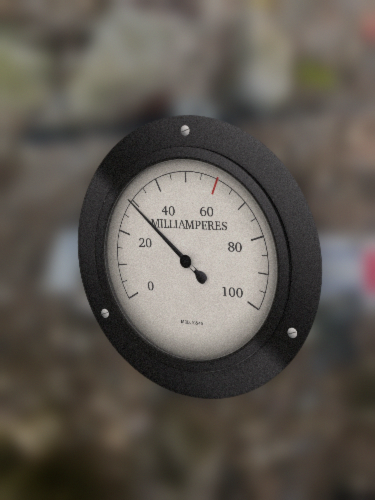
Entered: 30 mA
